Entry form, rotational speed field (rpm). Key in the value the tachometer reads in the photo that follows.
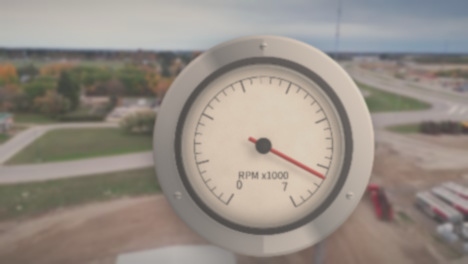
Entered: 6200 rpm
